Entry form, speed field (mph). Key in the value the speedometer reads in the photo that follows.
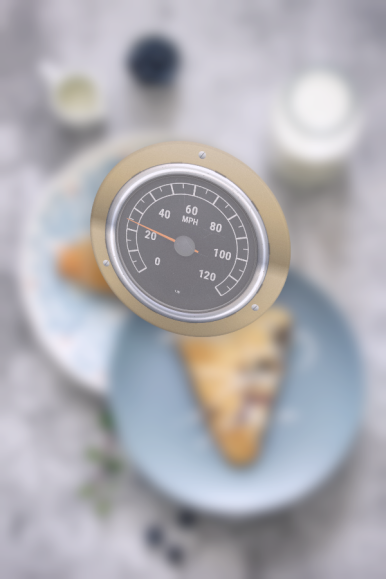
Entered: 25 mph
